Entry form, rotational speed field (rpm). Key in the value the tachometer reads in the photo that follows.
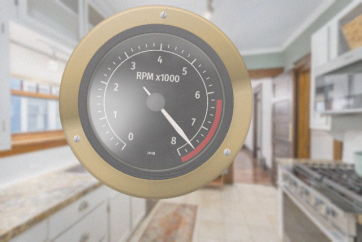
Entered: 7600 rpm
